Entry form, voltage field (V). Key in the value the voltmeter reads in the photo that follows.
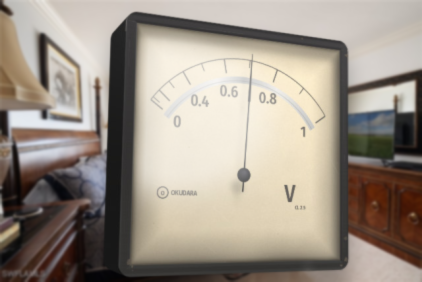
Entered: 0.7 V
